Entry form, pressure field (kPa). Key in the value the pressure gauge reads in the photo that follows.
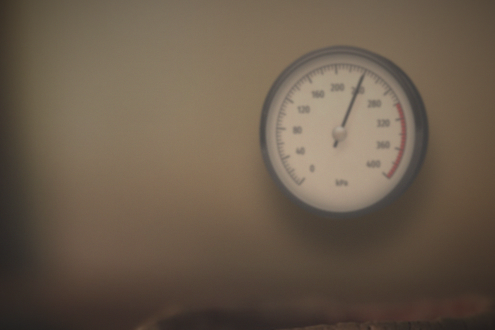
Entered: 240 kPa
